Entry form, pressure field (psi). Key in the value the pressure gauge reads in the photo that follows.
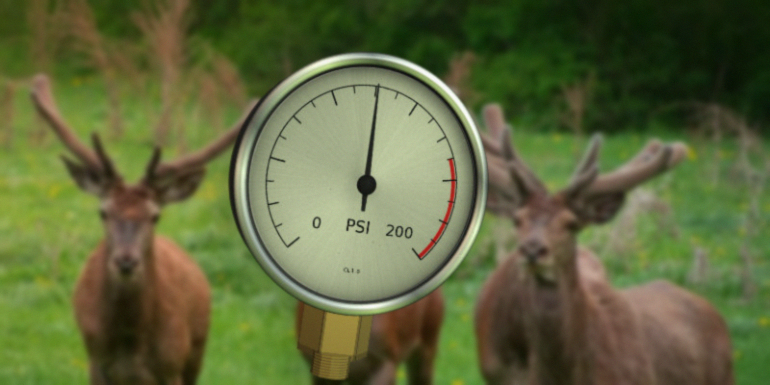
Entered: 100 psi
